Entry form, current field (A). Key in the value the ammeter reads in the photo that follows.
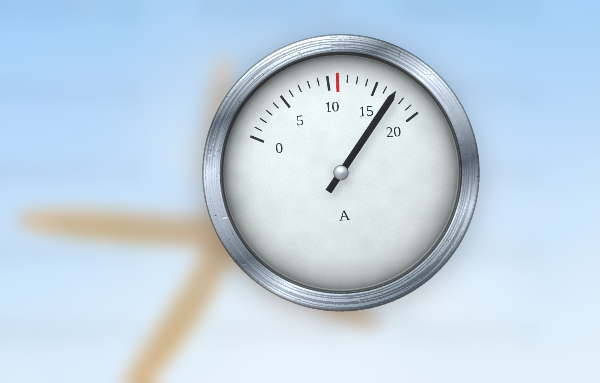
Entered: 17 A
